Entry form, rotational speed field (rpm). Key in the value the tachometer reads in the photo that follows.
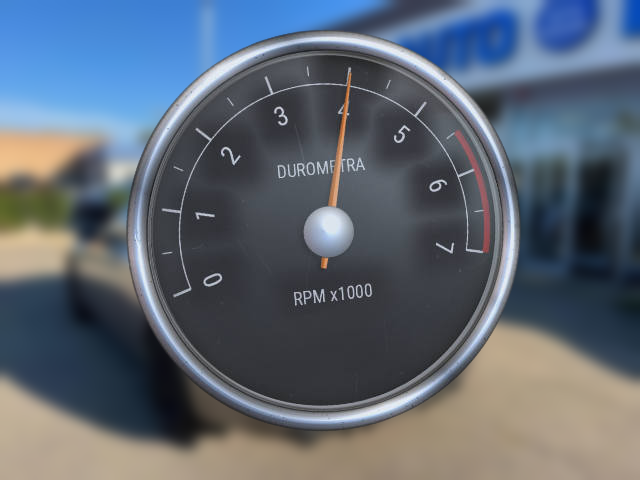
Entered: 4000 rpm
